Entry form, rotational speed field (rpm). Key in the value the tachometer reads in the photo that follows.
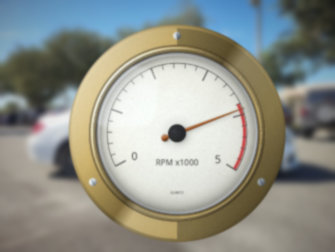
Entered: 3900 rpm
